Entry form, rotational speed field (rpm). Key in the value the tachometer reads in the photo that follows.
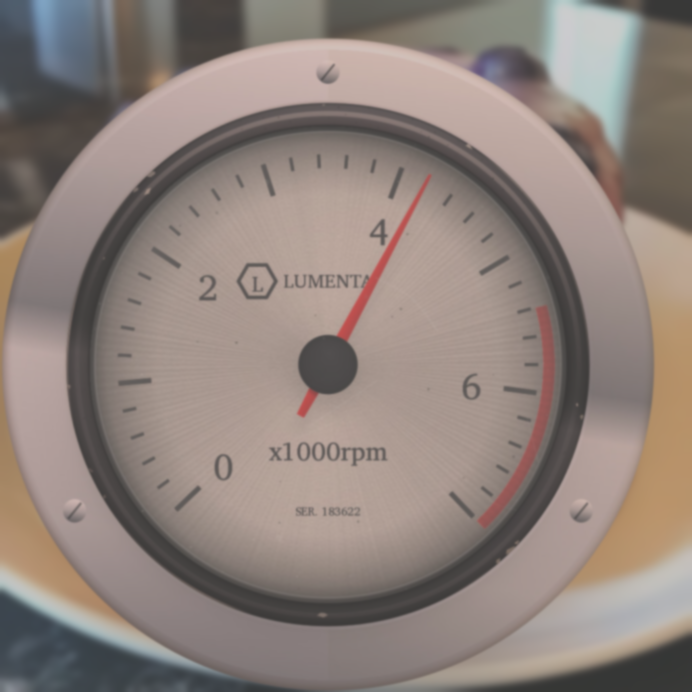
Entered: 4200 rpm
